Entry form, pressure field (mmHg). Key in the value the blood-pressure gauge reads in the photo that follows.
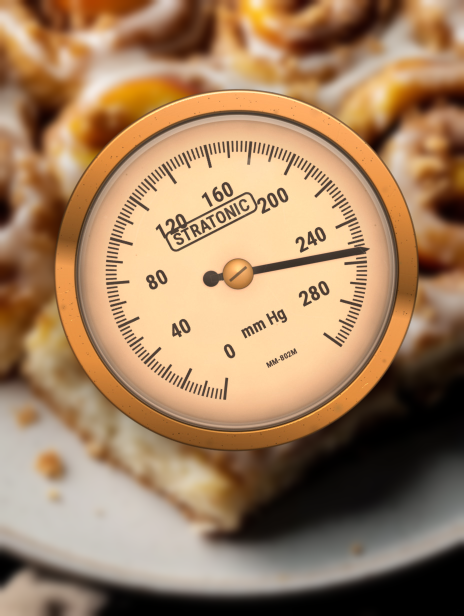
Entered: 254 mmHg
